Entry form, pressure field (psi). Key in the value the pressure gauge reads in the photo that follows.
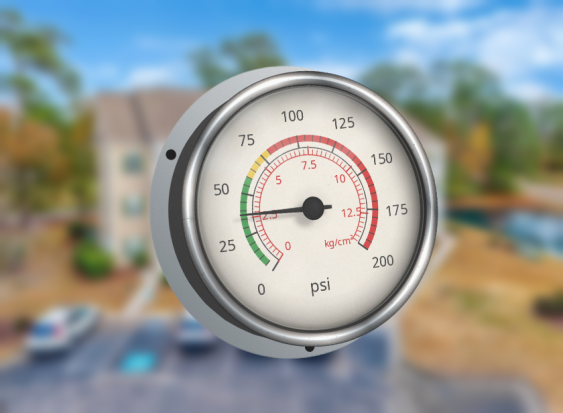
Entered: 37.5 psi
